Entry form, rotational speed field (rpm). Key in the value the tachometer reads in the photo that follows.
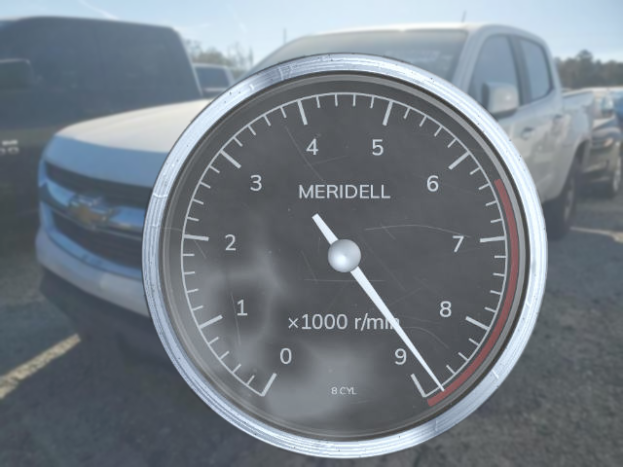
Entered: 8800 rpm
